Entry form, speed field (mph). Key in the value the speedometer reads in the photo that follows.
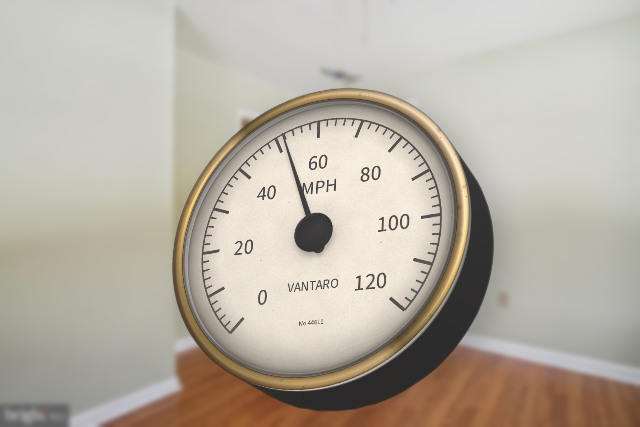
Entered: 52 mph
